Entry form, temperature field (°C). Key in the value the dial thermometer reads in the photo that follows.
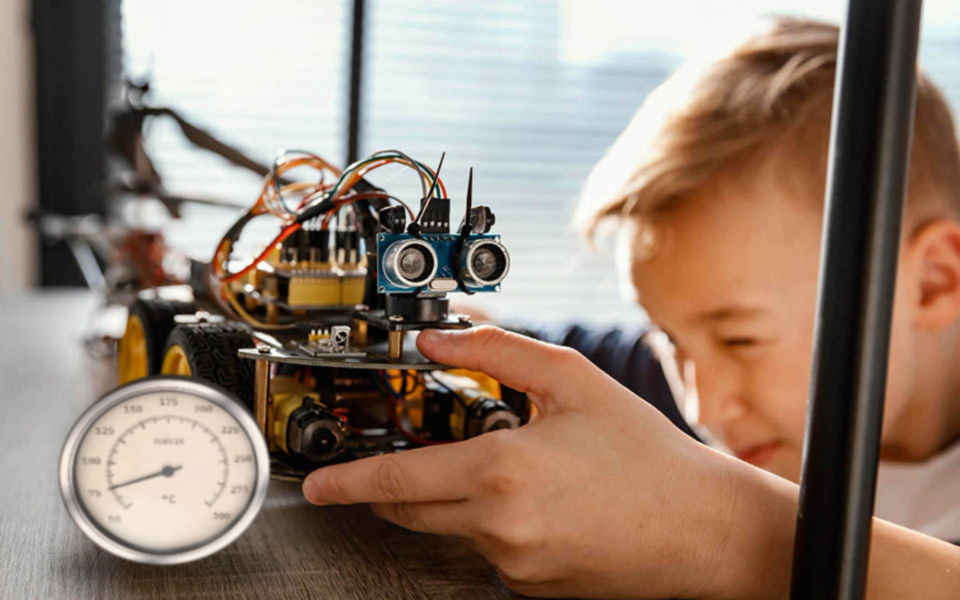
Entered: 75 °C
